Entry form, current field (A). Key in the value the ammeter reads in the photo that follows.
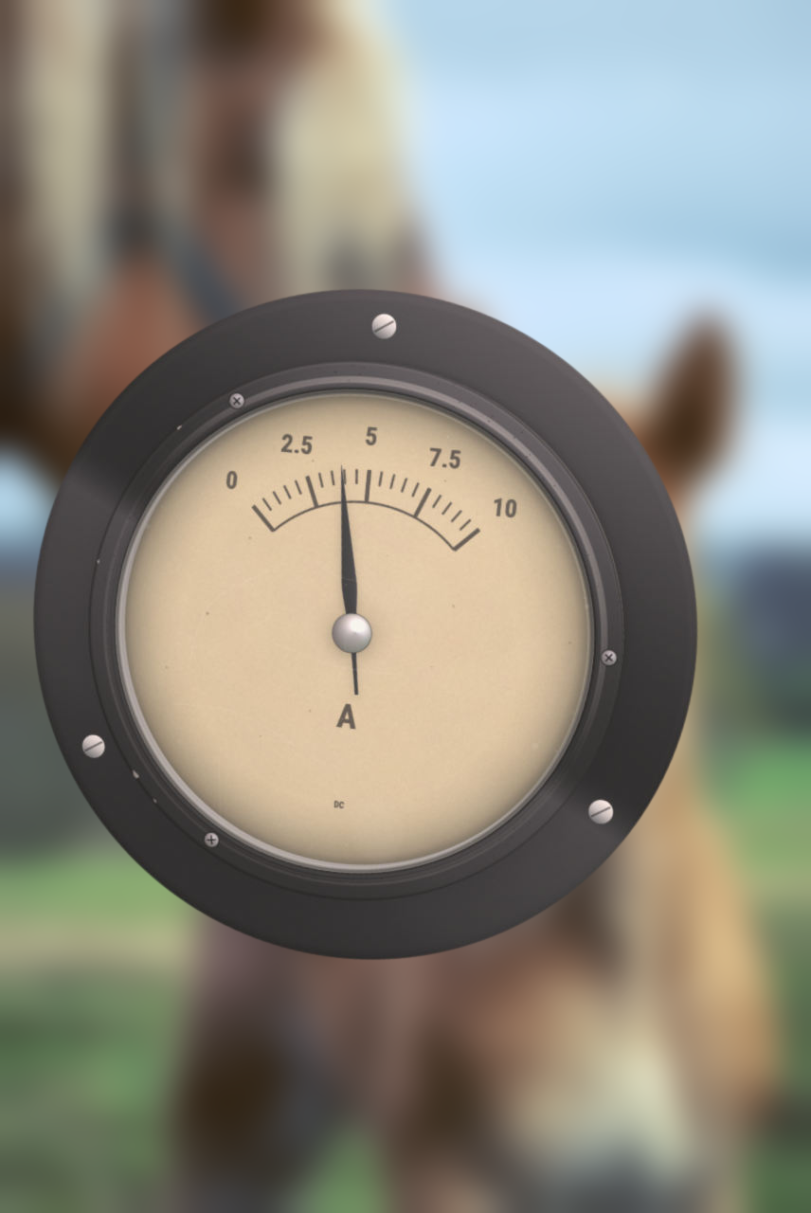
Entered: 4 A
